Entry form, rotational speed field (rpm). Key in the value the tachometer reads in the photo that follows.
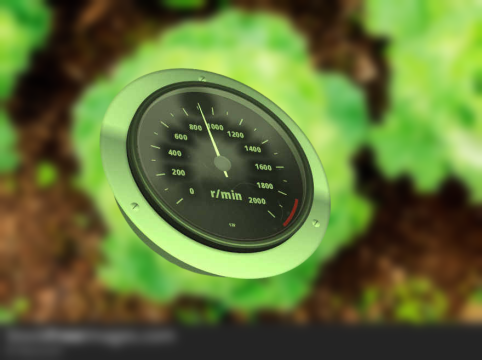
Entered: 900 rpm
